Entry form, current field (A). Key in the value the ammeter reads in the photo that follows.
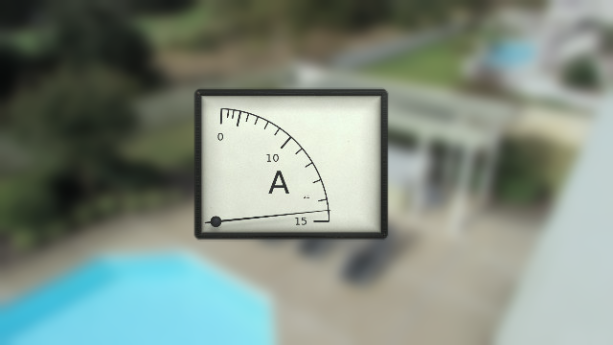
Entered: 14.5 A
